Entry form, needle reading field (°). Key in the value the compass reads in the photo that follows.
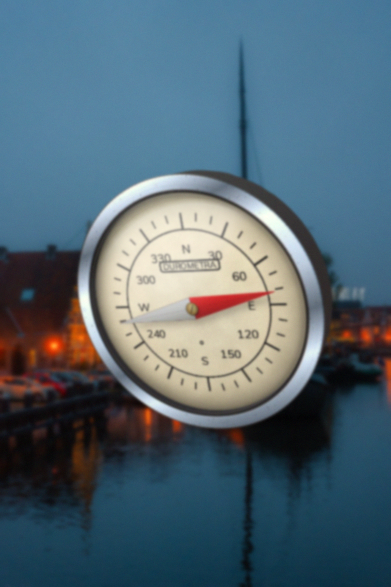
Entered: 80 °
